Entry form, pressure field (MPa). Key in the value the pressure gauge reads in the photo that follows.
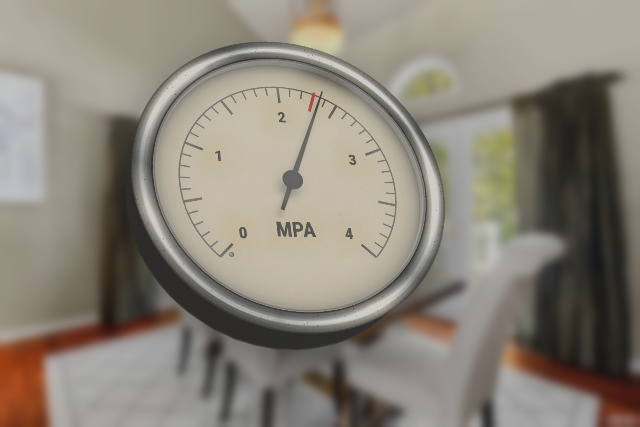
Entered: 2.35 MPa
